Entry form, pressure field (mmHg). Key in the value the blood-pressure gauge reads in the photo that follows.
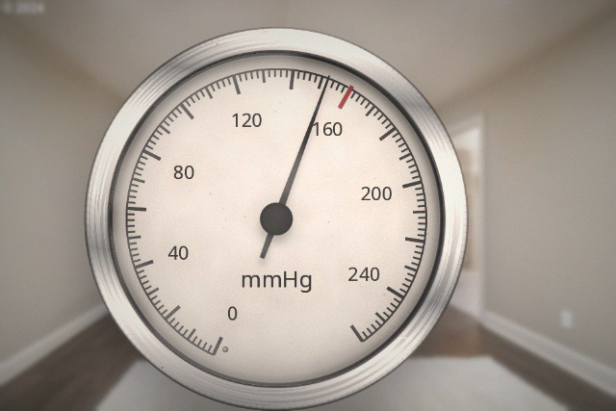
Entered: 152 mmHg
